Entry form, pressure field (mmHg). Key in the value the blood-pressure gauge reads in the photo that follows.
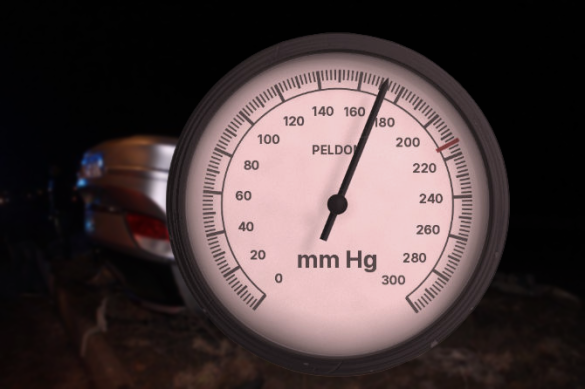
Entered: 172 mmHg
